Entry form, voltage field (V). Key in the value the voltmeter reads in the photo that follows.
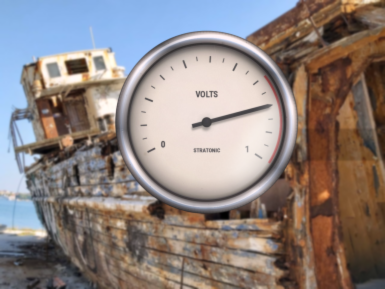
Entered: 0.8 V
